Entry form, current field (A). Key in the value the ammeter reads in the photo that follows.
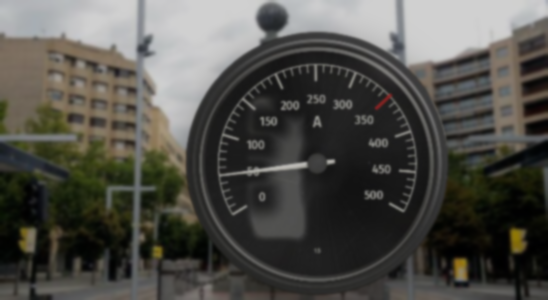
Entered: 50 A
